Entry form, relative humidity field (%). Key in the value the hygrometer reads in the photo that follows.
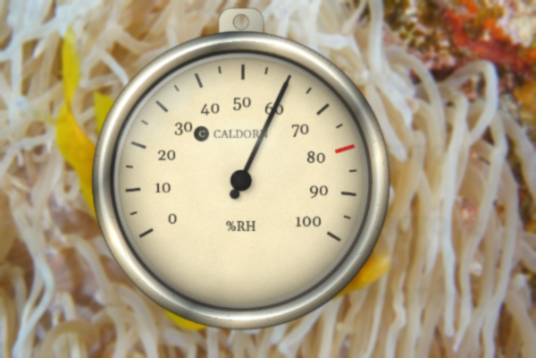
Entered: 60 %
